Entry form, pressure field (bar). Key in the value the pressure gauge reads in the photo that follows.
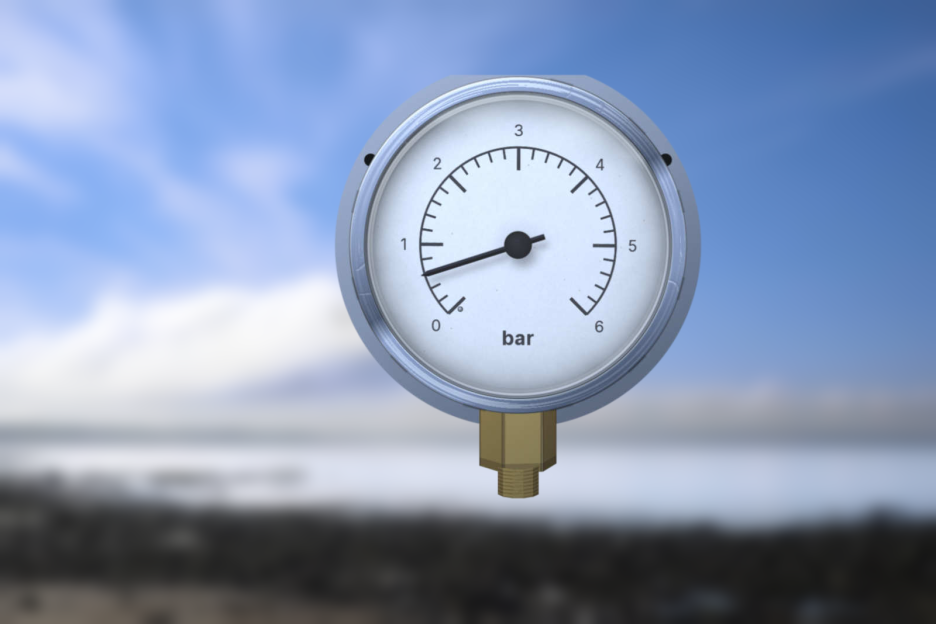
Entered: 0.6 bar
